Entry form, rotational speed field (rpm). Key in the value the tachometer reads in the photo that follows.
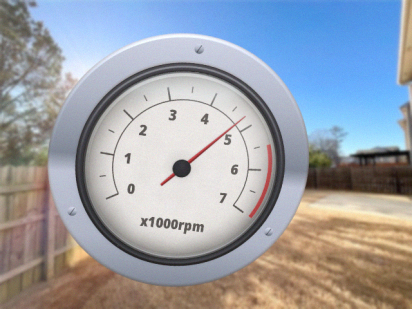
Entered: 4750 rpm
